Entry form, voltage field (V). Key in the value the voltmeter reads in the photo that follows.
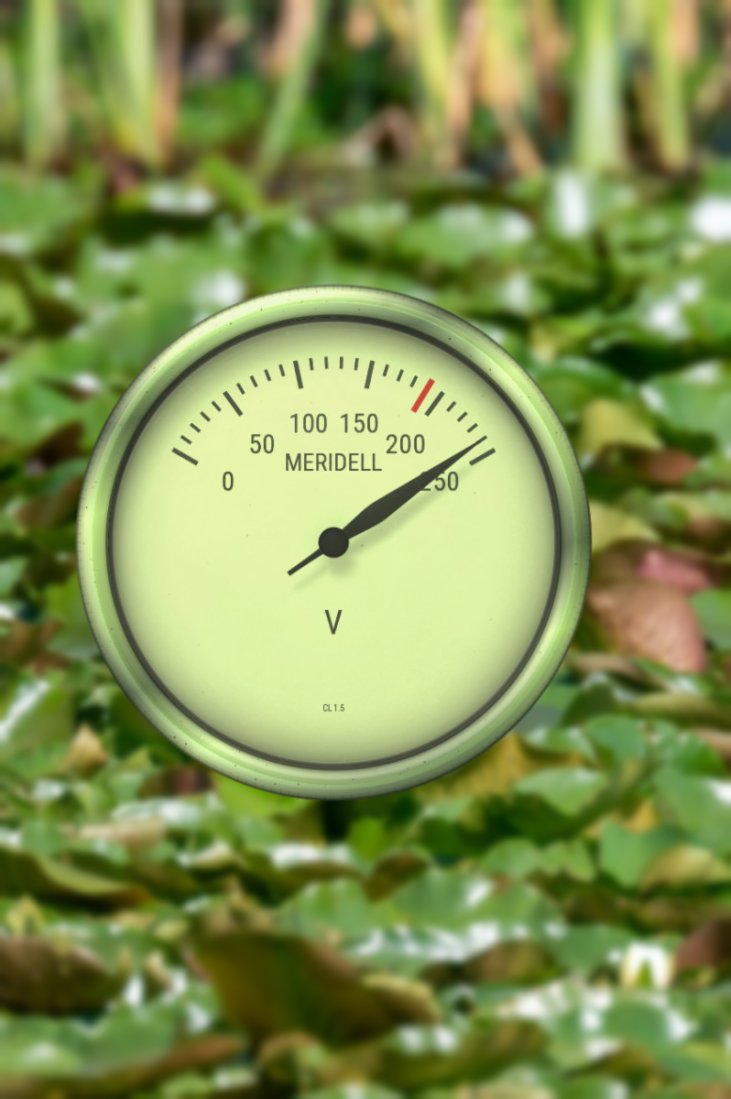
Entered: 240 V
